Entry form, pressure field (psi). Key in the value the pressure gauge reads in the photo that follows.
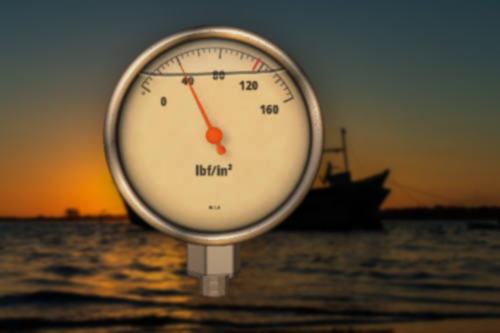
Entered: 40 psi
